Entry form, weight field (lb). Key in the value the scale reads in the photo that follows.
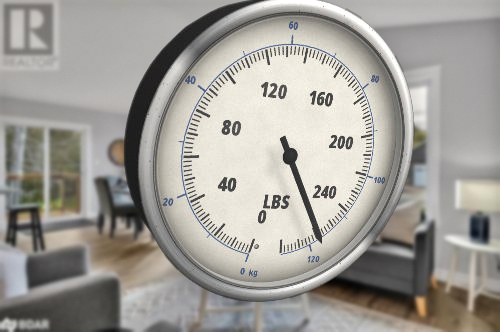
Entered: 260 lb
